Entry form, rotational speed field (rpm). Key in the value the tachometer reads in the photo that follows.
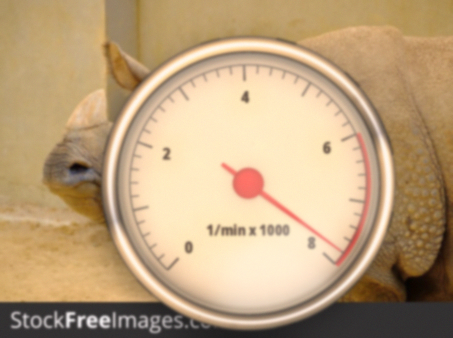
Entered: 7800 rpm
